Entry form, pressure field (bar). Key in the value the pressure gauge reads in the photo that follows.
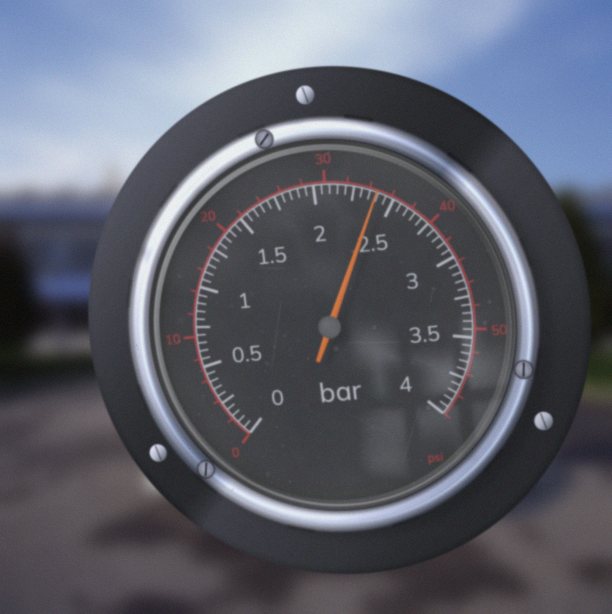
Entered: 2.4 bar
